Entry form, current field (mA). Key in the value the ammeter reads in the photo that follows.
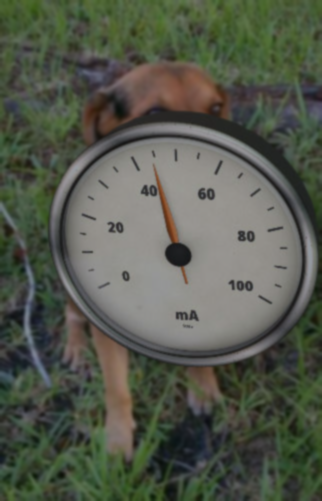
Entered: 45 mA
